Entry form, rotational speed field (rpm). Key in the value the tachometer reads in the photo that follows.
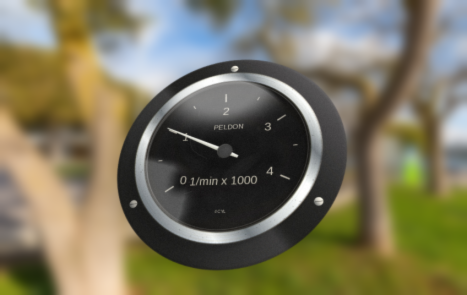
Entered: 1000 rpm
